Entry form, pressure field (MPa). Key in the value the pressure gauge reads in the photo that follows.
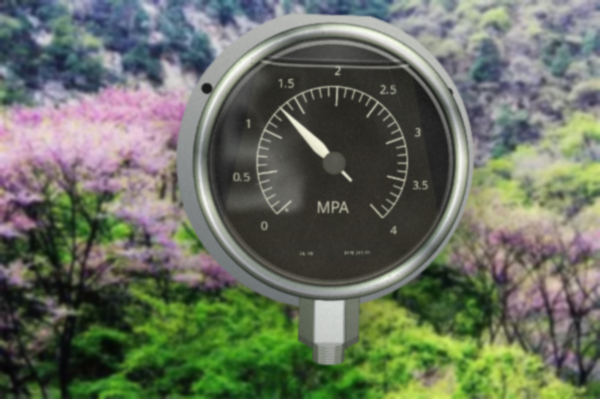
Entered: 1.3 MPa
